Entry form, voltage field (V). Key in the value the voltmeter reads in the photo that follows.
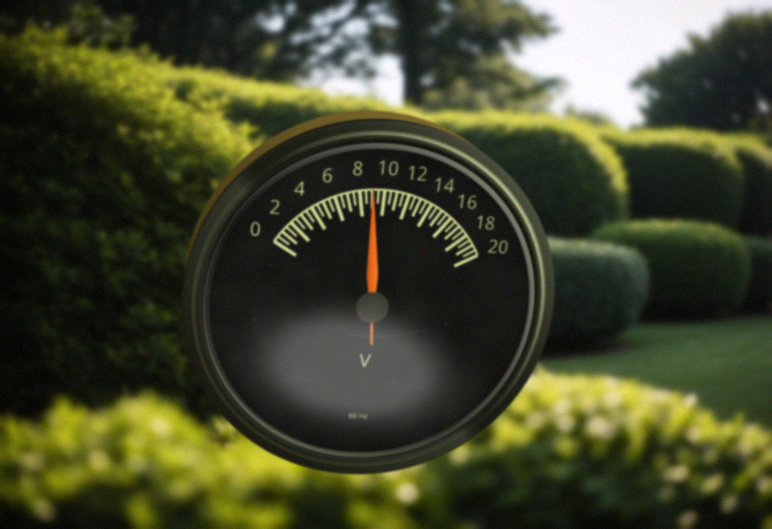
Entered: 9 V
